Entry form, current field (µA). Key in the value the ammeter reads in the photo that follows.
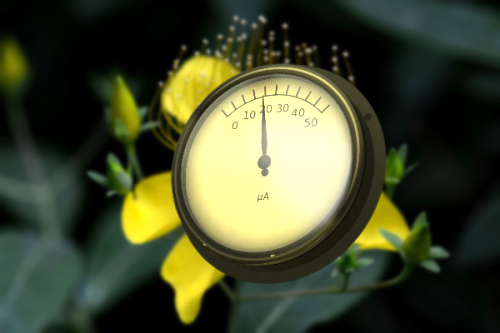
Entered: 20 µA
